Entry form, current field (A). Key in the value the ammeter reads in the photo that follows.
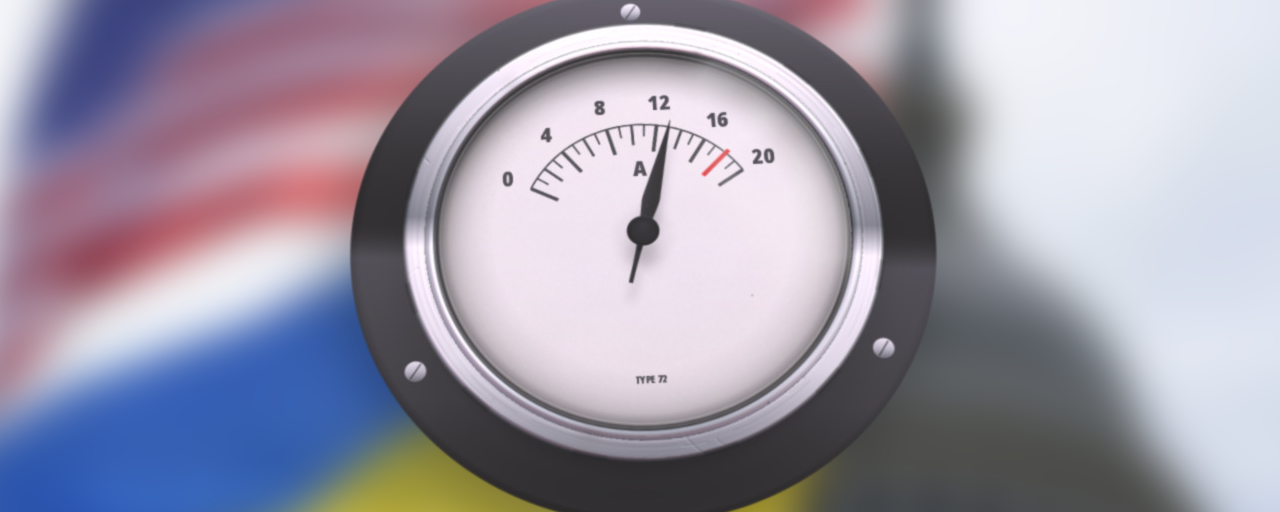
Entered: 13 A
